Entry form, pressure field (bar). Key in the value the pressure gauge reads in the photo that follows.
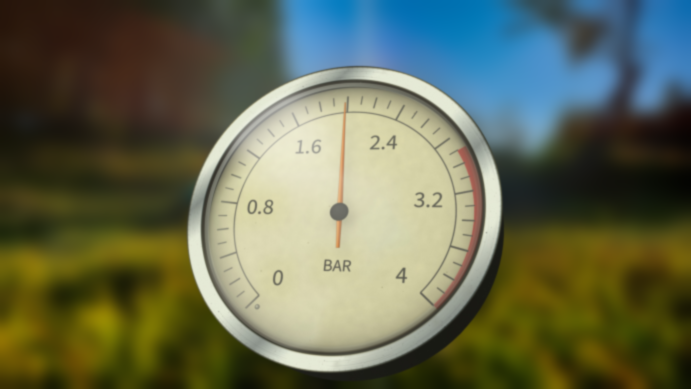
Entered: 2 bar
